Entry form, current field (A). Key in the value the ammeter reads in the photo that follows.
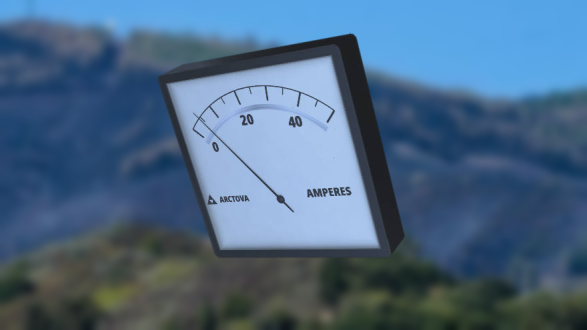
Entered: 5 A
